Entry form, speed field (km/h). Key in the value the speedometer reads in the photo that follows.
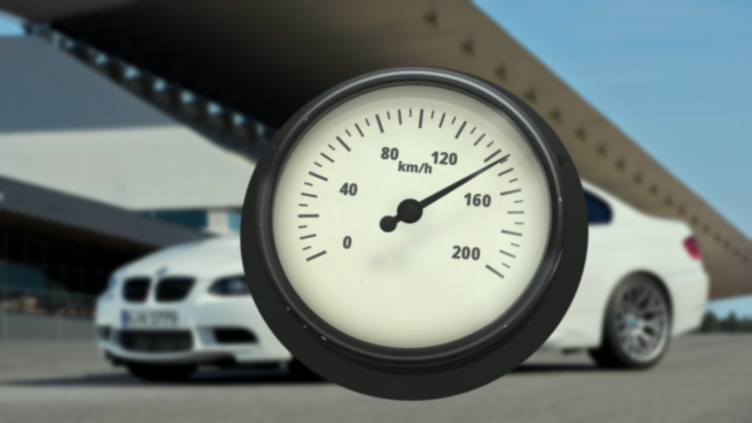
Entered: 145 km/h
